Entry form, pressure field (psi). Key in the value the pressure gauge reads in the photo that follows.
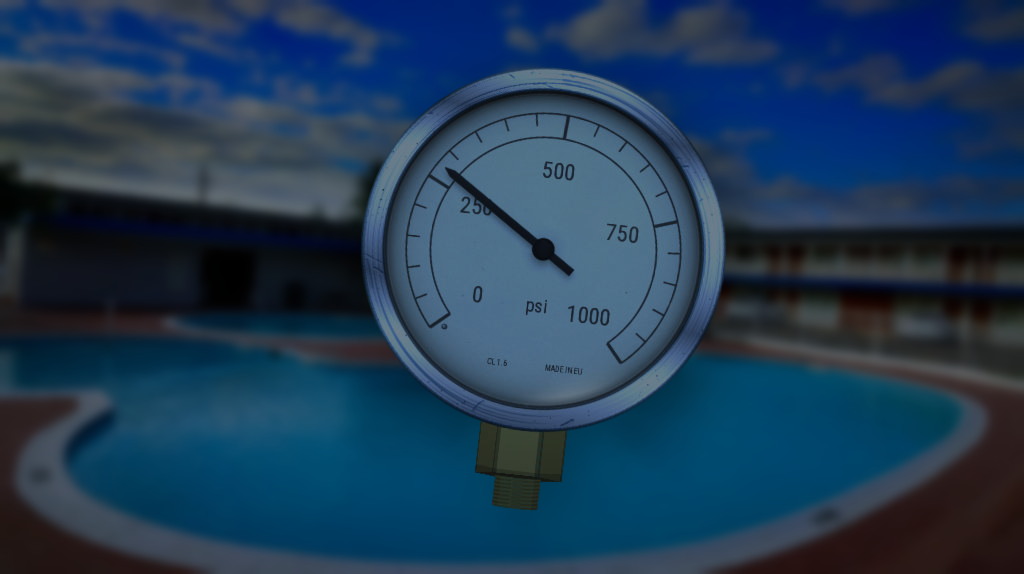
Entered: 275 psi
